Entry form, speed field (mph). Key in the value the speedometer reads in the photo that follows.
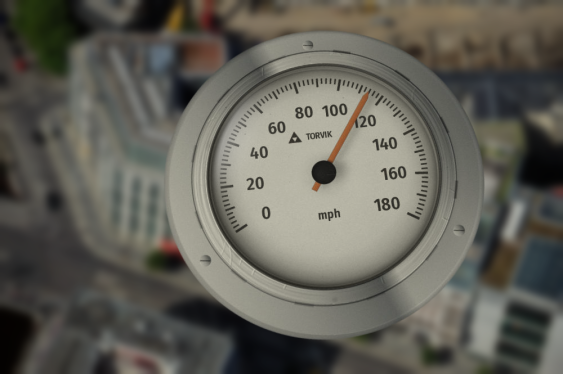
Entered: 114 mph
